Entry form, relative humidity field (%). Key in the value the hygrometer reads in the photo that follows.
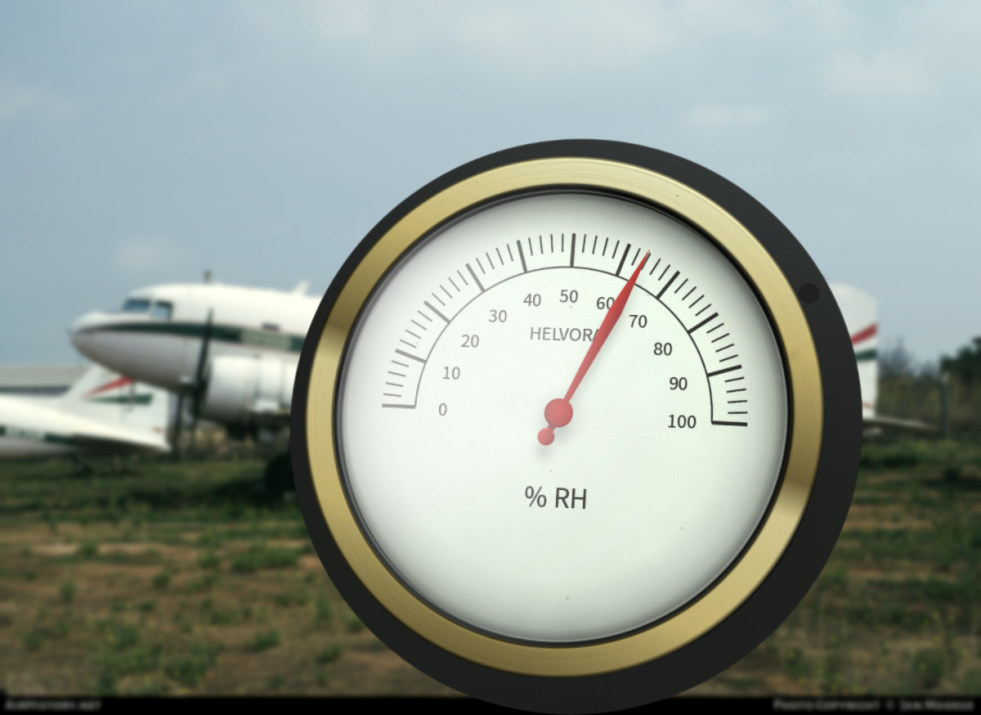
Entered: 64 %
